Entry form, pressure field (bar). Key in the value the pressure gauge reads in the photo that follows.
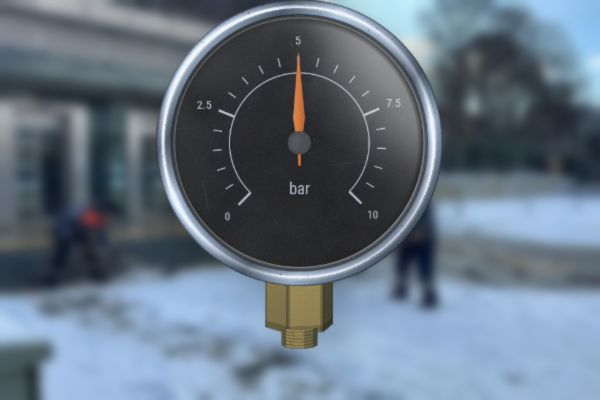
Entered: 5 bar
